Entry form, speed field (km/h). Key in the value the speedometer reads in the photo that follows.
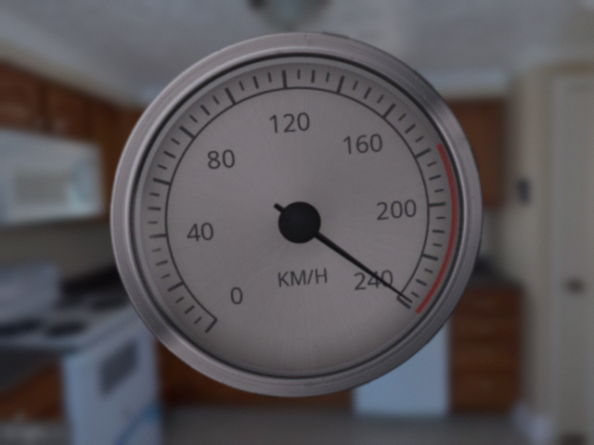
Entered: 237.5 km/h
